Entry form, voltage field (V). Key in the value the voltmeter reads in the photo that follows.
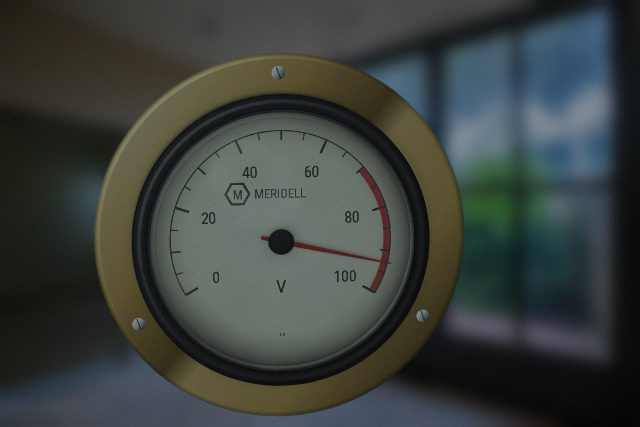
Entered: 92.5 V
